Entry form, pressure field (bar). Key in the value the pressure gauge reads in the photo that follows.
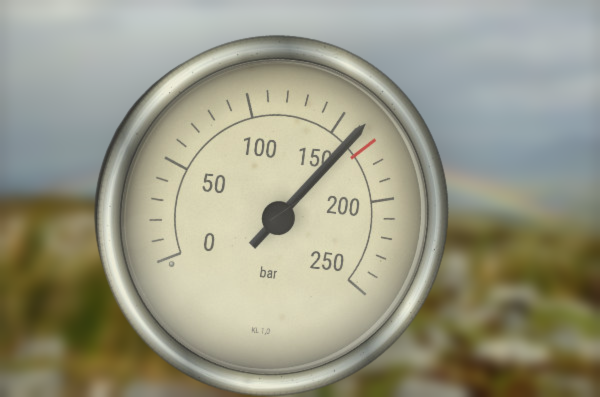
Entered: 160 bar
